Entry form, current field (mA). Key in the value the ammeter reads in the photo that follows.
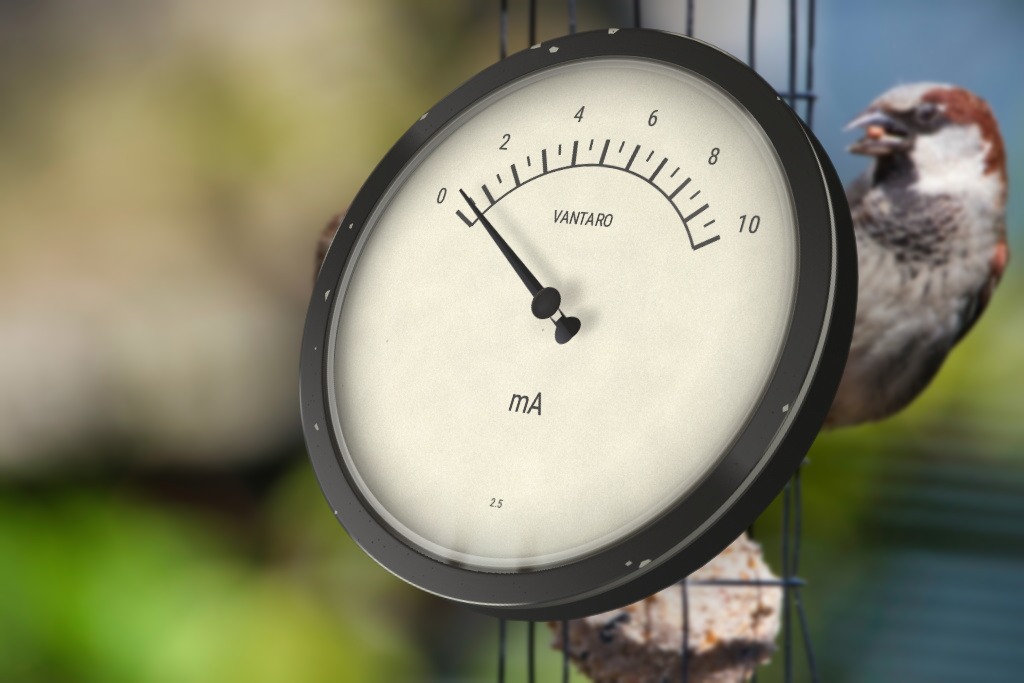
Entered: 0.5 mA
